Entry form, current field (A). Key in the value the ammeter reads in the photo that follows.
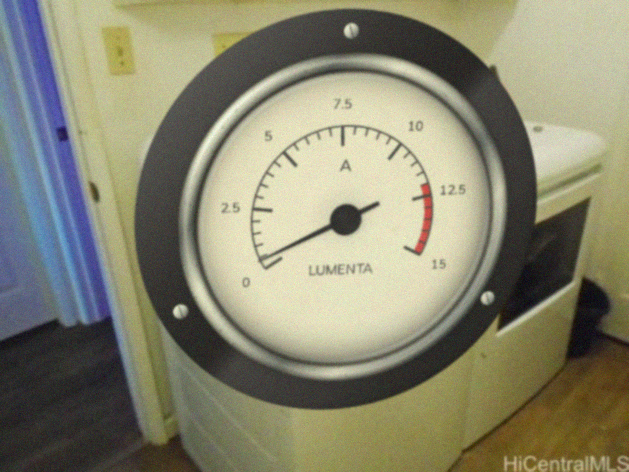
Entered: 0.5 A
